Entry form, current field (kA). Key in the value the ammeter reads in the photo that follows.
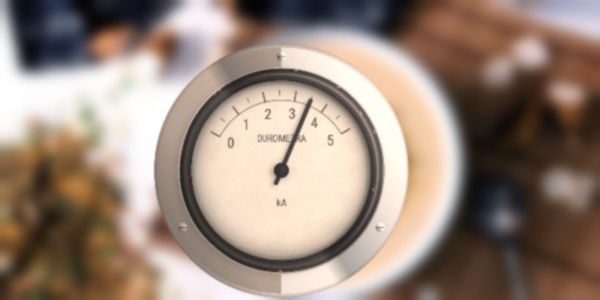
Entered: 3.5 kA
